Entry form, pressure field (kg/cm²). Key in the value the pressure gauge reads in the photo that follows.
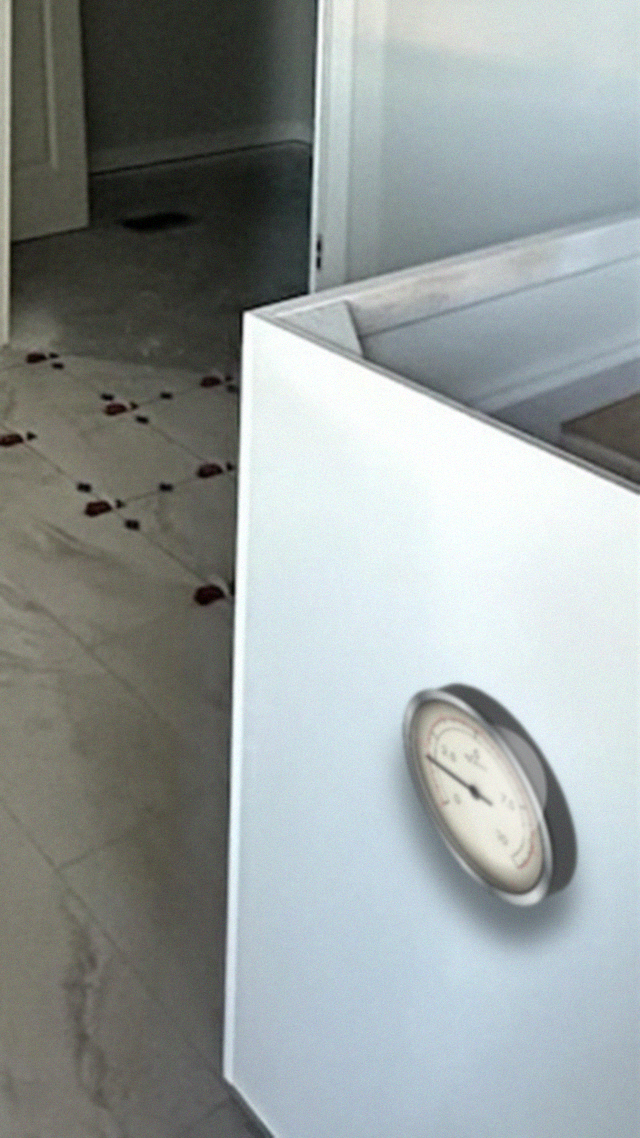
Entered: 1.5 kg/cm²
